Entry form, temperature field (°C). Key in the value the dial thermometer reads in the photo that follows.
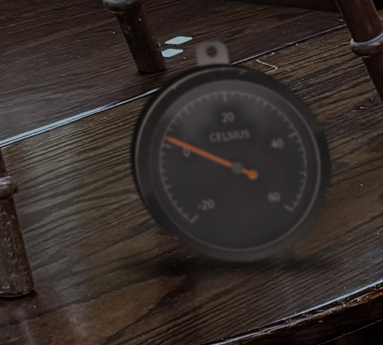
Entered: 2 °C
